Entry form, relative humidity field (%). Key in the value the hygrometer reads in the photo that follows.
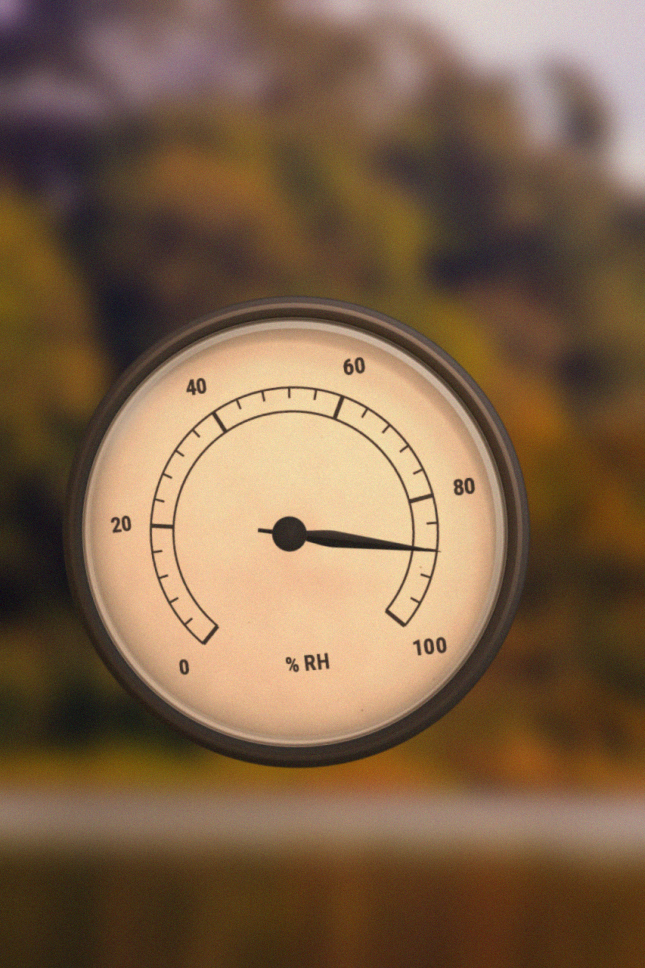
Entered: 88 %
